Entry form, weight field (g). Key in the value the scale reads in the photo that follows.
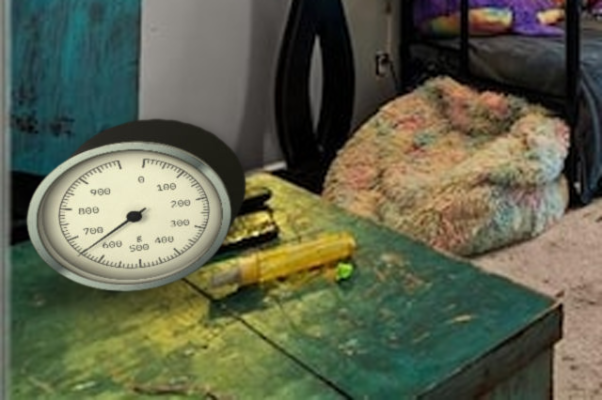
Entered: 650 g
